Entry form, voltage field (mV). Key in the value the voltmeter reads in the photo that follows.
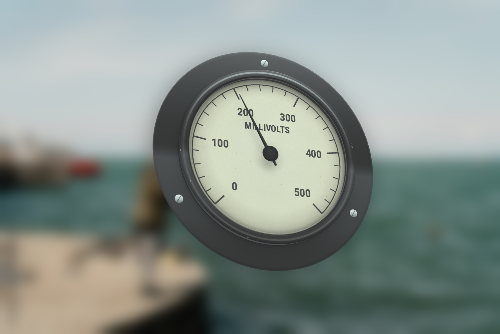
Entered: 200 mV
